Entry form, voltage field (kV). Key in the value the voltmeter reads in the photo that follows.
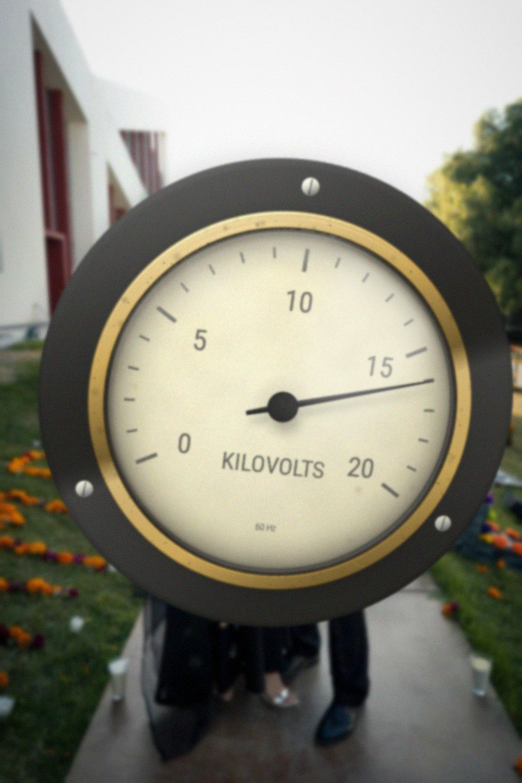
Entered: 16 kV
